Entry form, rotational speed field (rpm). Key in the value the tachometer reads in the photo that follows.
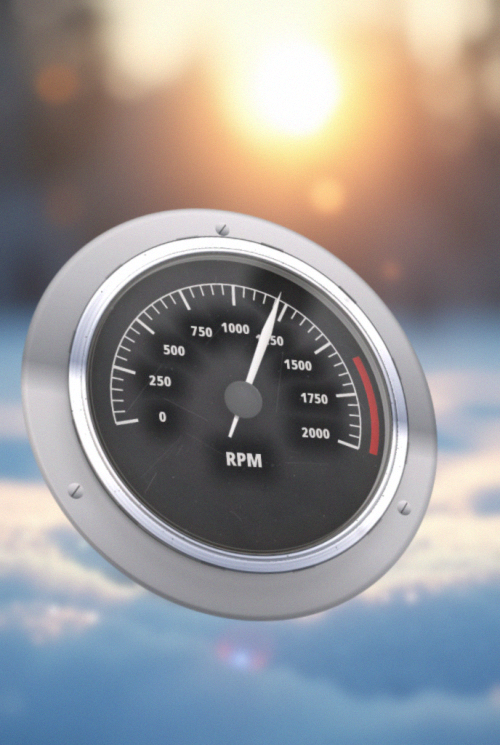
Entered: 1200 rpm
